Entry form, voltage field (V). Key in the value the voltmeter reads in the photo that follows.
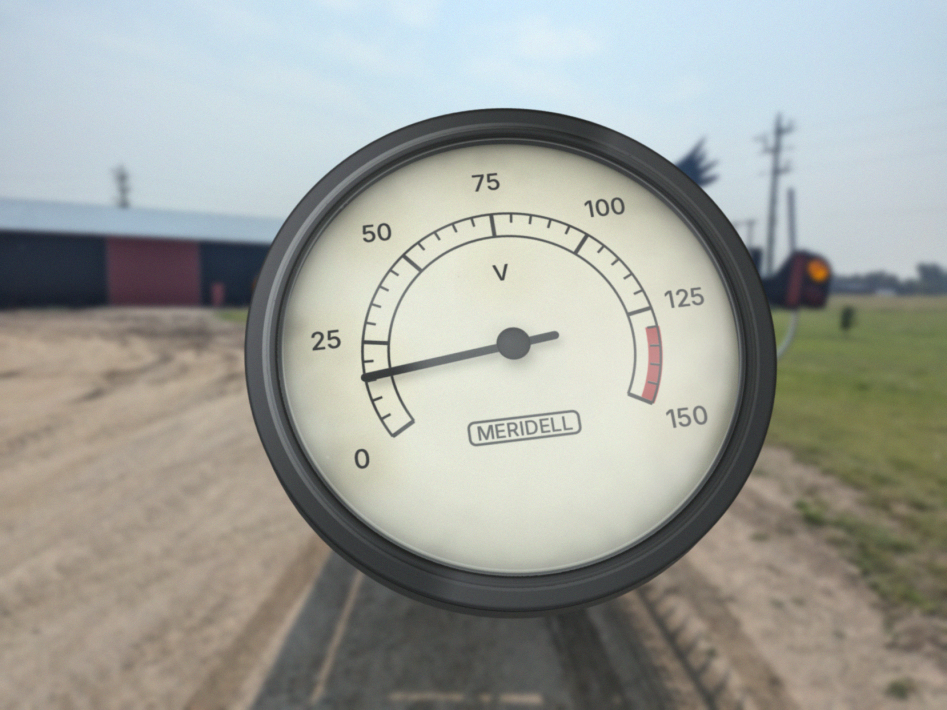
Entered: 15 V
